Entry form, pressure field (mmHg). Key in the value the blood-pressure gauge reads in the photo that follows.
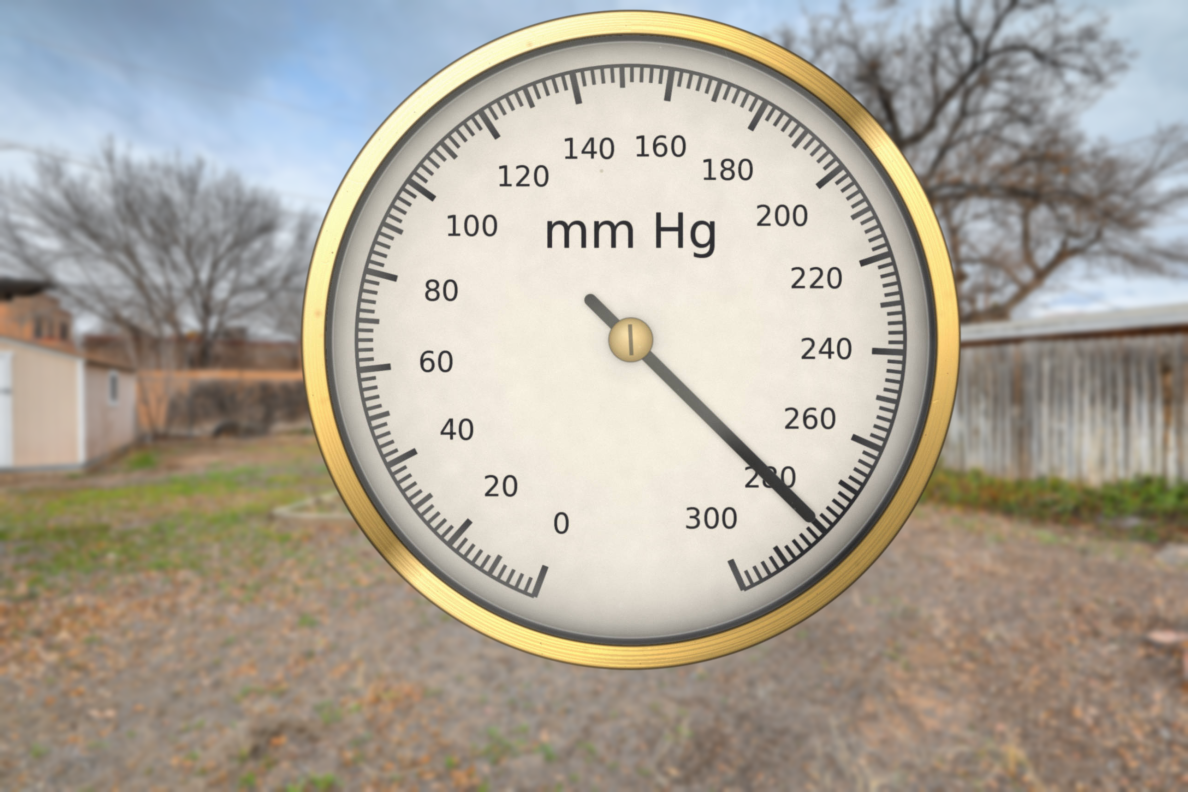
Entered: 280 mmHg
